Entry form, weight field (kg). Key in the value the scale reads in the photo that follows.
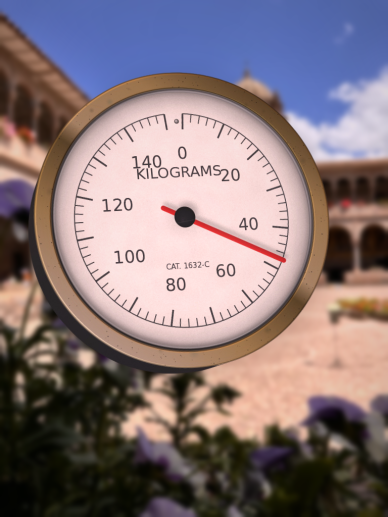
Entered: 48 kg
